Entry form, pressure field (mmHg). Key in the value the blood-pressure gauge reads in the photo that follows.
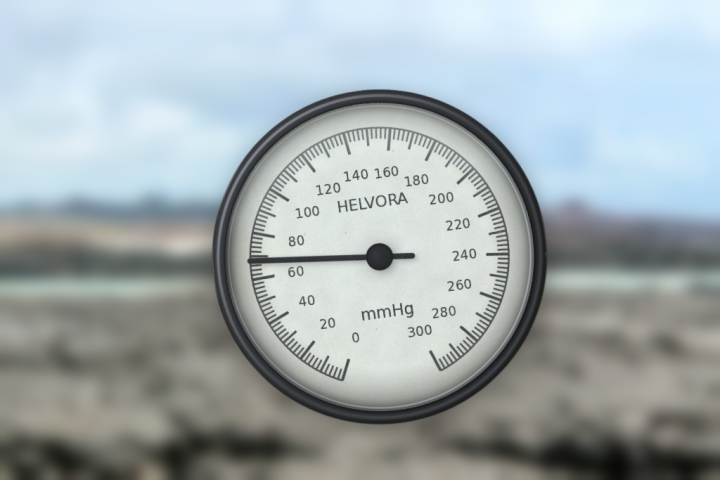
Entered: 68 mmHg
